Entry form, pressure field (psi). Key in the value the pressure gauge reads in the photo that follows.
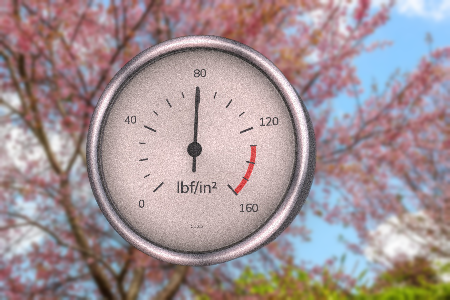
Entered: 80 psi
